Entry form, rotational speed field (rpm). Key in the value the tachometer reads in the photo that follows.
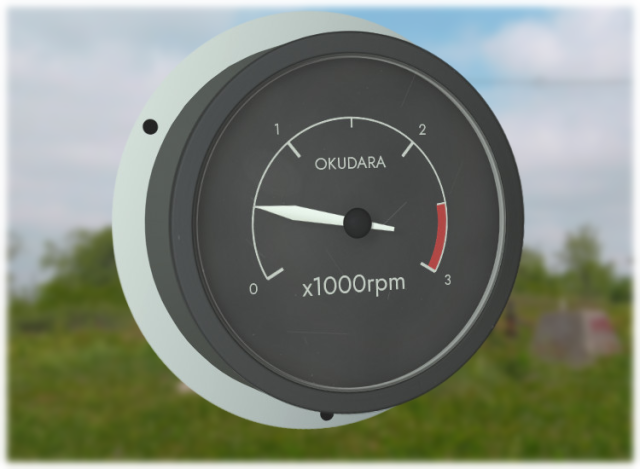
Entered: 500 rpm
